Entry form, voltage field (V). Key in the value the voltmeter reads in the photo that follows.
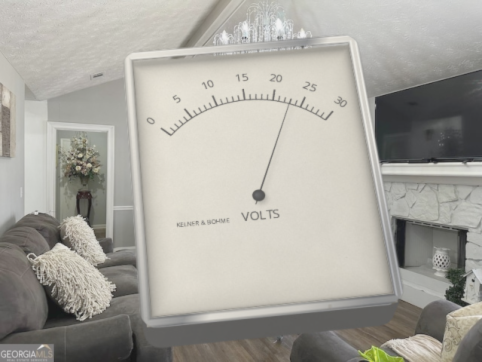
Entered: 23 V
